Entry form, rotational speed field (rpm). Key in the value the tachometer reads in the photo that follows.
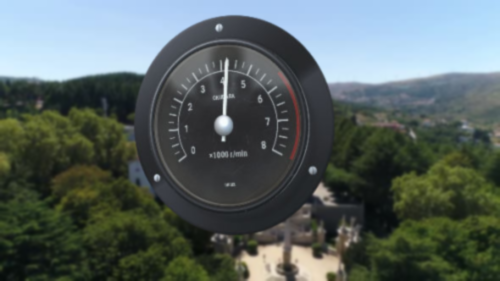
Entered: 4250 rpm
